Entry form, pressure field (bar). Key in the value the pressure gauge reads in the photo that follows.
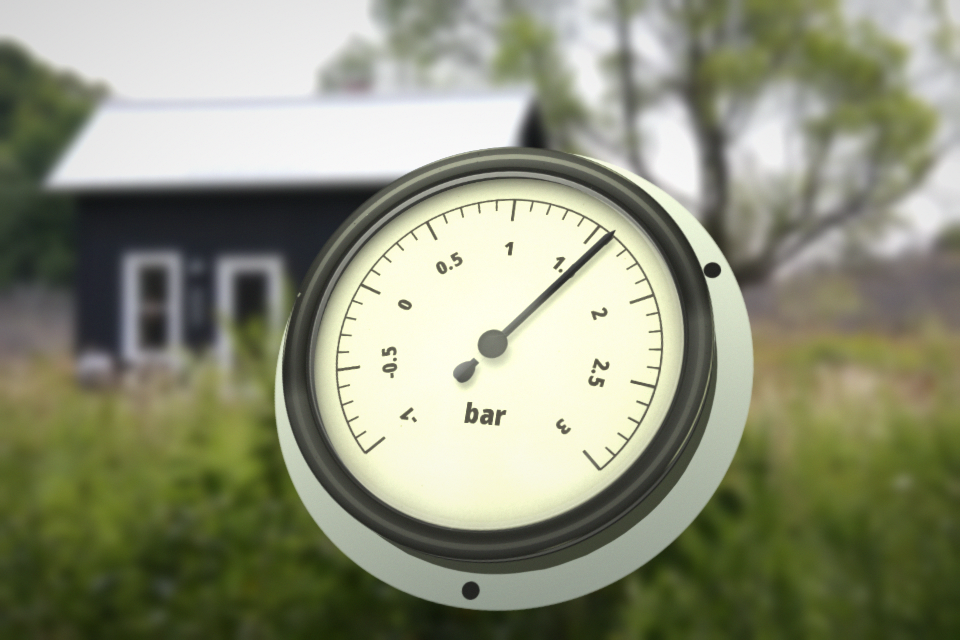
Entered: 1.6 bar
